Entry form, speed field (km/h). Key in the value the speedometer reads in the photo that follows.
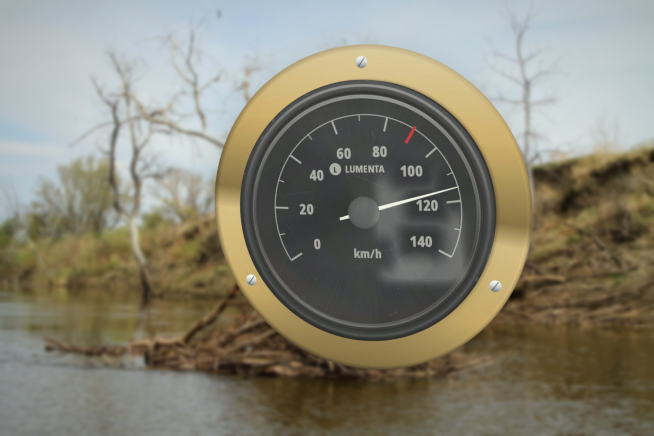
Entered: 115 km/h
